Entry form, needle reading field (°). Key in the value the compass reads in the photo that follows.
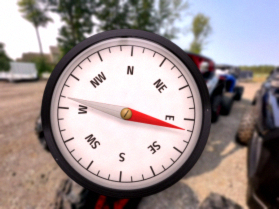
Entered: 100 °
